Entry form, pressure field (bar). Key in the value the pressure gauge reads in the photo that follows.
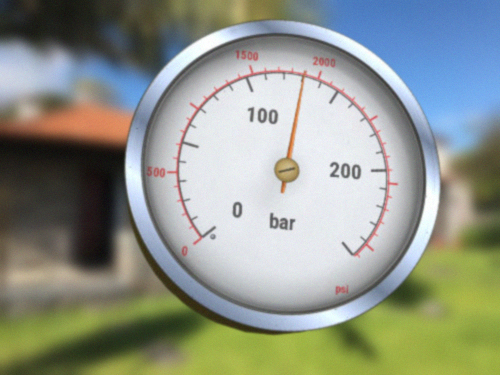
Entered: 130 bar
